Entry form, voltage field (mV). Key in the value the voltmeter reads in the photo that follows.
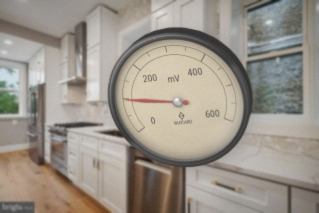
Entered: 100 mV
